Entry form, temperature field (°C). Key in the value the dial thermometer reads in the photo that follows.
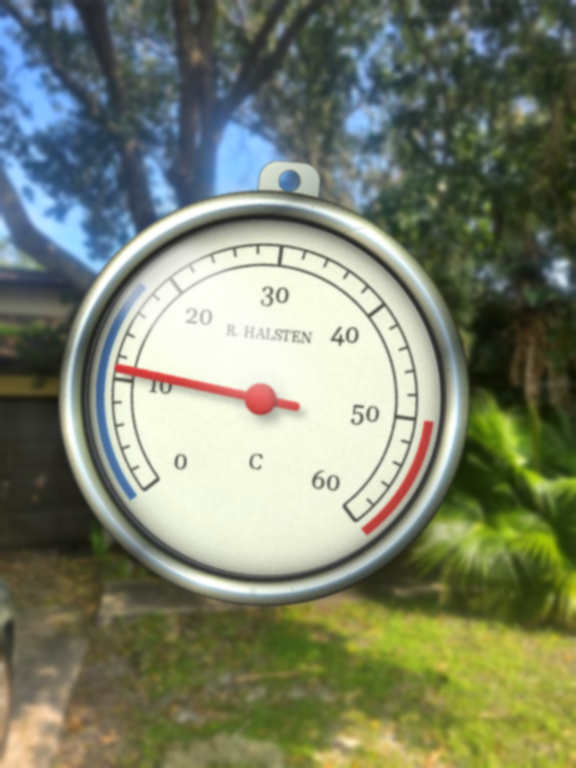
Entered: 11 °C
